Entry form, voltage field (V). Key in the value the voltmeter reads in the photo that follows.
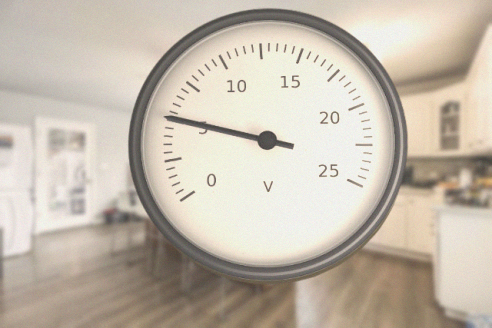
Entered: 5 V
